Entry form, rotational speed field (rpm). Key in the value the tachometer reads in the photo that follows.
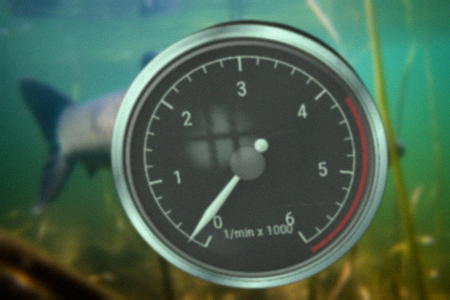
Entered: 200 rpm
